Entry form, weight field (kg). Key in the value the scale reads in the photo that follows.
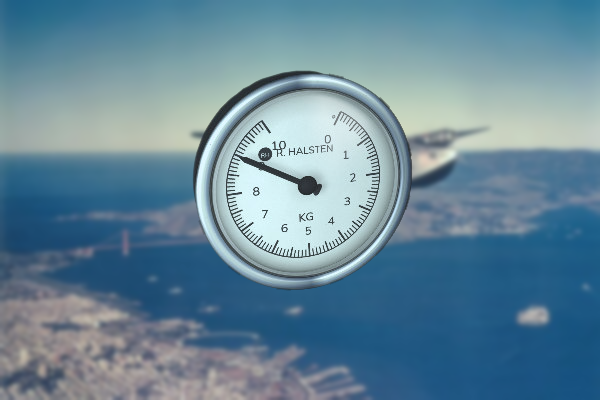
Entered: 9 kg
